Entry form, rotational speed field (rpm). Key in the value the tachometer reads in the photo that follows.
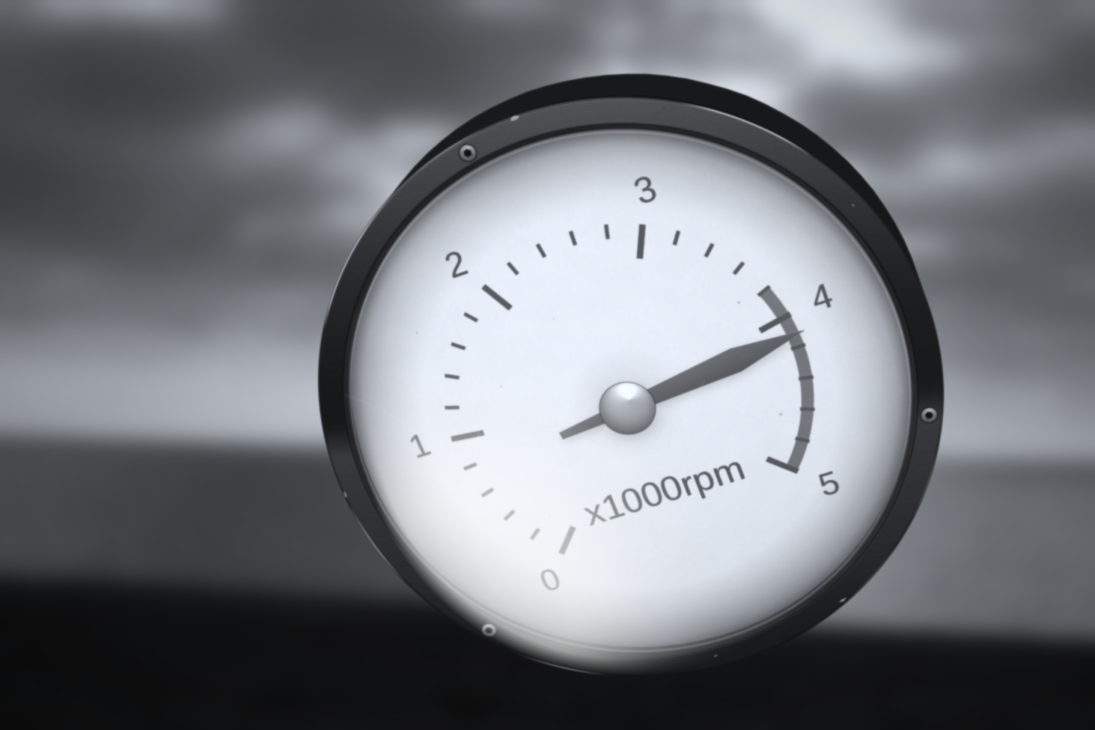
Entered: 4100 rpm
